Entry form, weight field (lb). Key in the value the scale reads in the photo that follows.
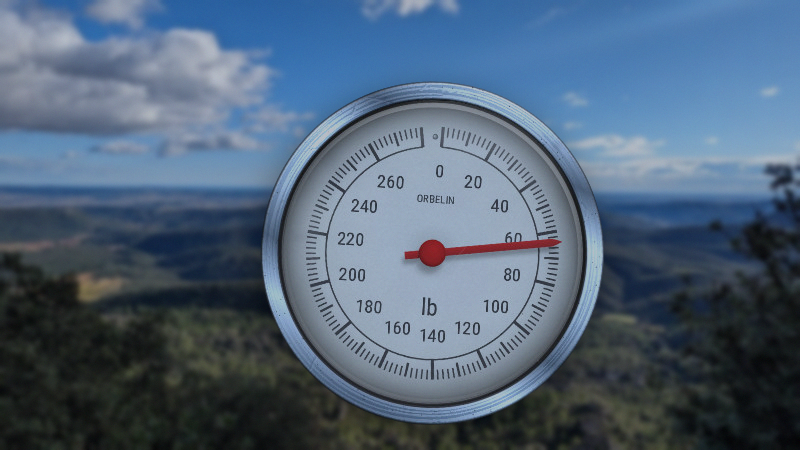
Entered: 64 lb
